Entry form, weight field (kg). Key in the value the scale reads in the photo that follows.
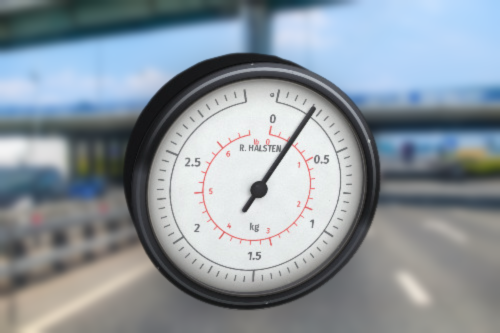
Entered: 0.2 kg
